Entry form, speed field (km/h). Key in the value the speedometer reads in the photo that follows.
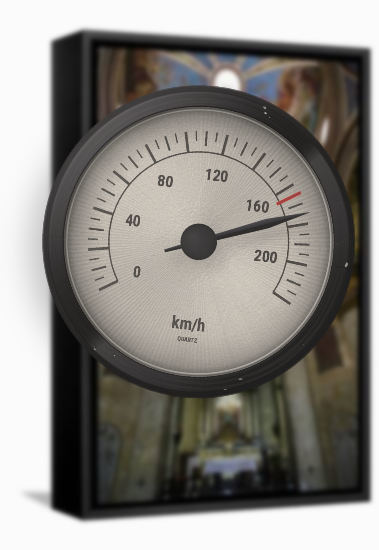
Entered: 175 km/h
